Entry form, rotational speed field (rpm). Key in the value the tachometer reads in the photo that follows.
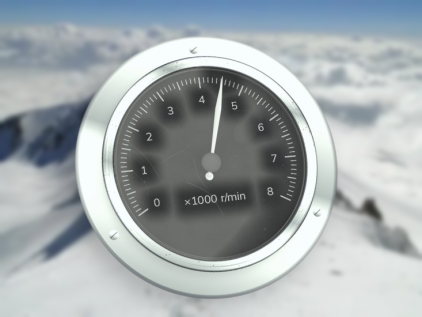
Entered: 4500 rpm
